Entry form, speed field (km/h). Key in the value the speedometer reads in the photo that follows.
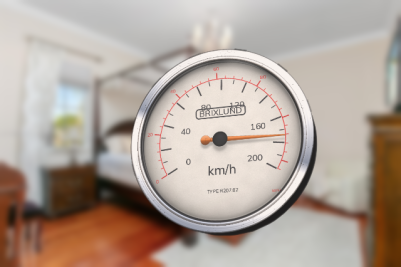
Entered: 175 km/h
